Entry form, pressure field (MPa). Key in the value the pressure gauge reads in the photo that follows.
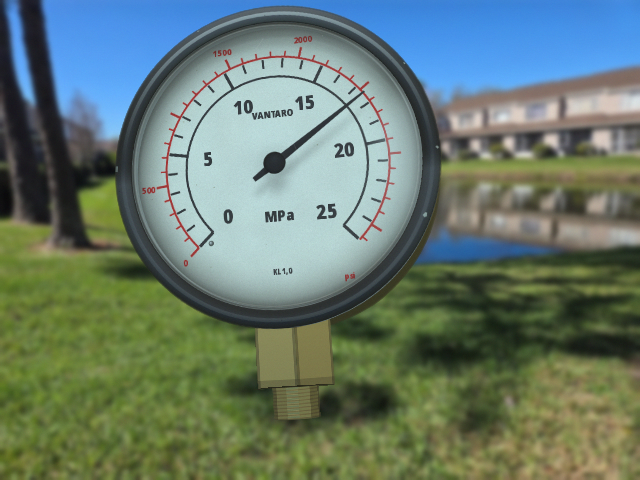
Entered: 17.5 MPa
